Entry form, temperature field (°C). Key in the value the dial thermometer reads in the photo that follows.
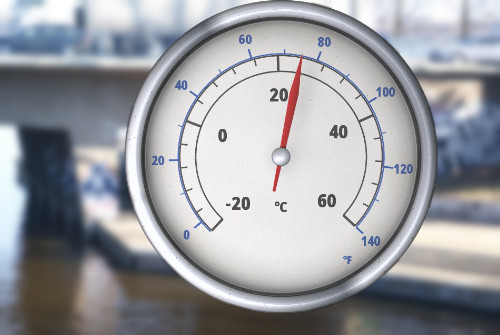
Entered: 24 °C
